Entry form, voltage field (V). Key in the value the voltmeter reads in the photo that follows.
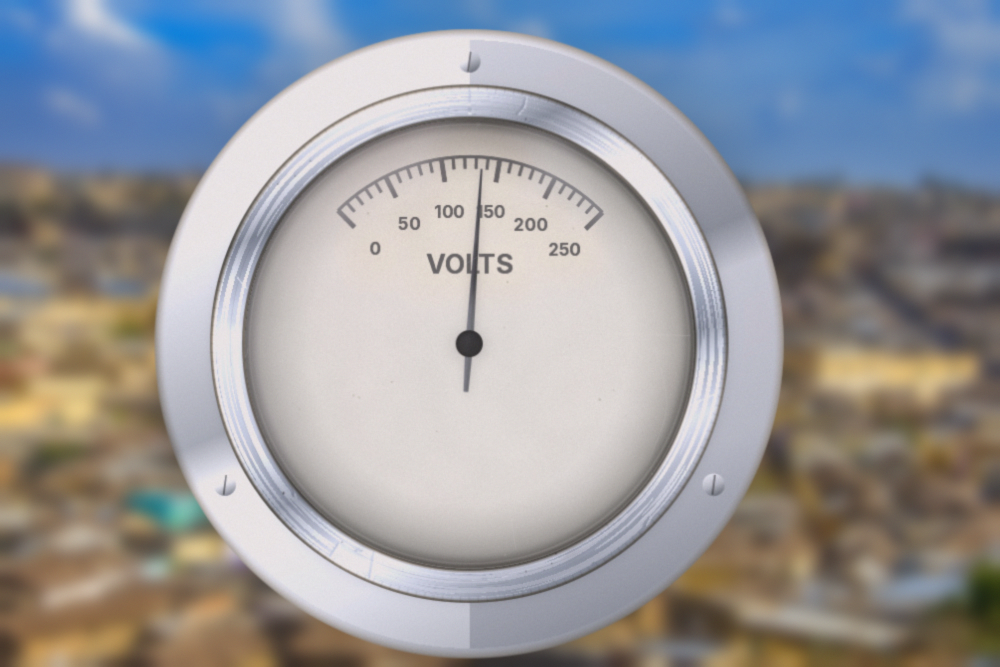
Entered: 135 V
